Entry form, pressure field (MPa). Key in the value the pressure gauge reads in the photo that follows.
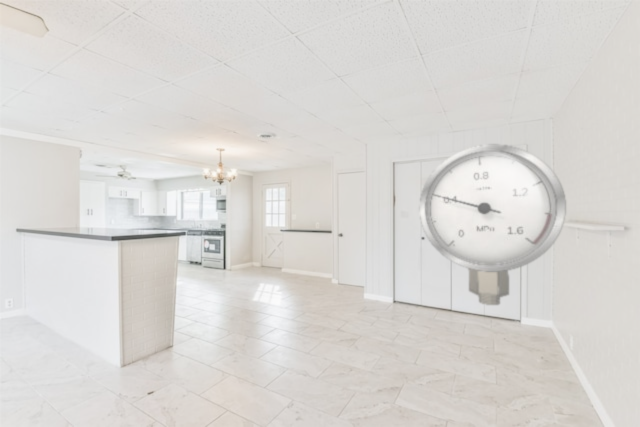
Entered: 0.4 MPa
